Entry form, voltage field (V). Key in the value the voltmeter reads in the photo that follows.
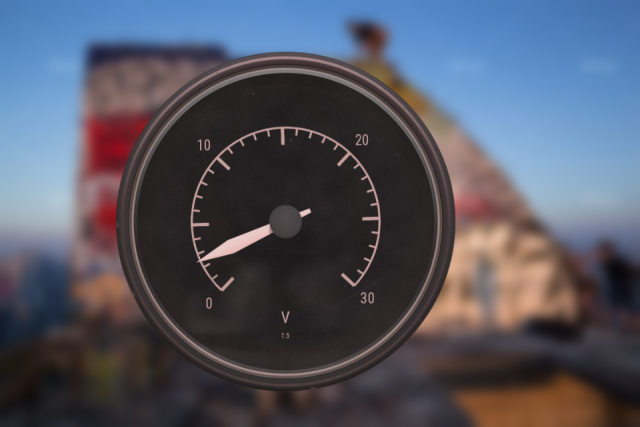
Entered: 2.5 V
